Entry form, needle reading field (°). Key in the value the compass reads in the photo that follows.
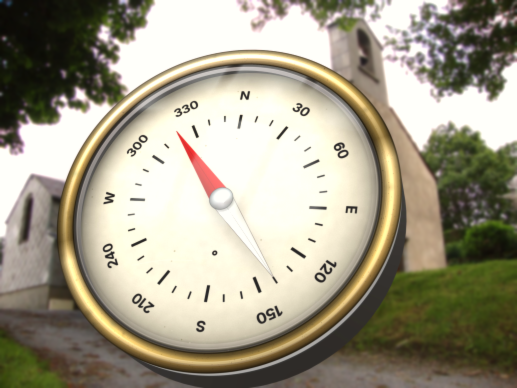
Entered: 320 °
